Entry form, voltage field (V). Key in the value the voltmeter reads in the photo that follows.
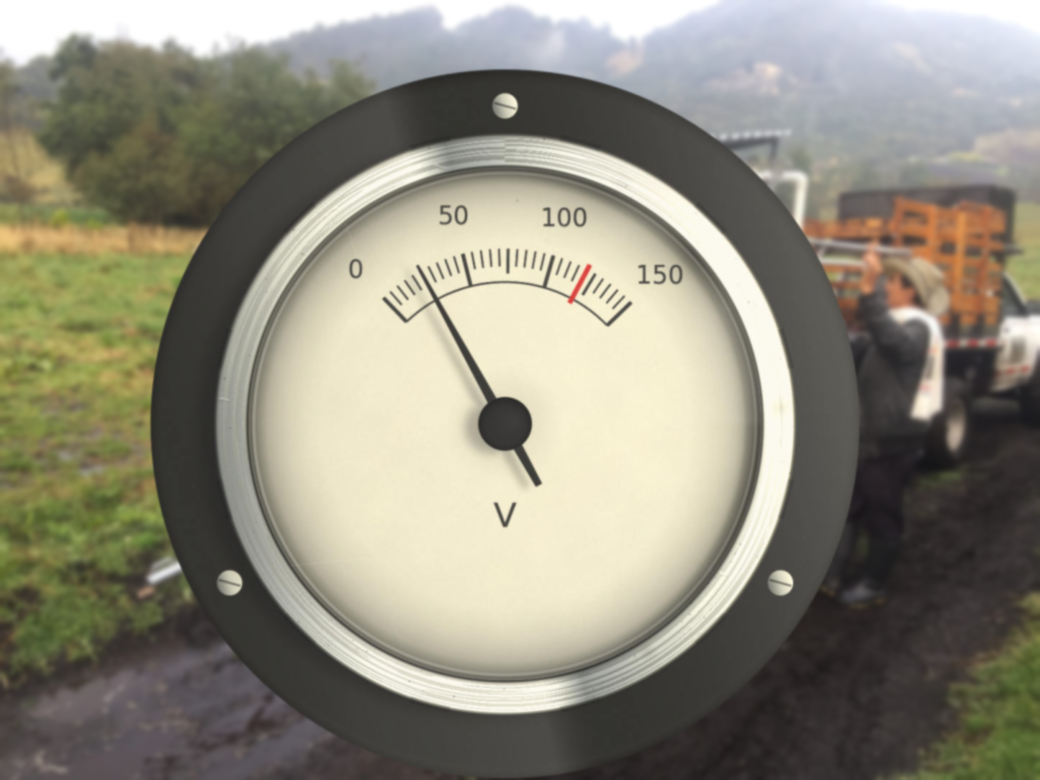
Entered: 25 V
